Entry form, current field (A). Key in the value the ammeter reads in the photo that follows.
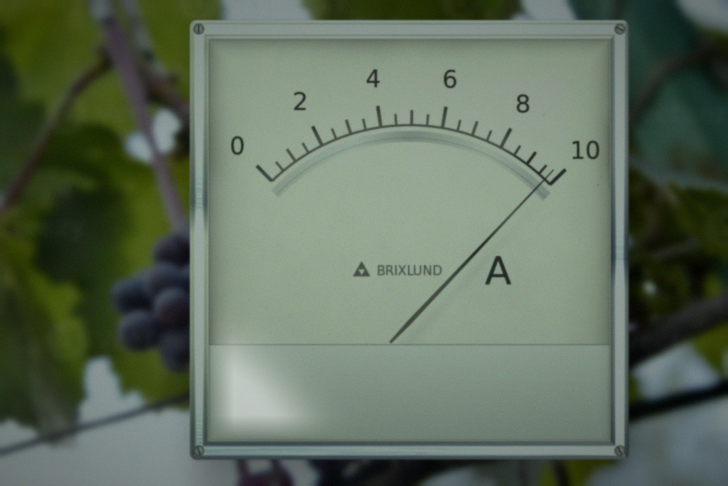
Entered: 9.75 A
